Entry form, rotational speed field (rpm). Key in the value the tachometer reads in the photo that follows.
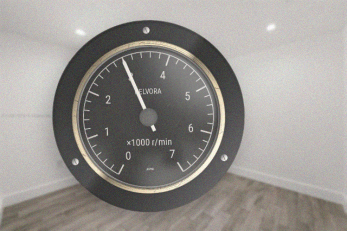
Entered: 3000 rpm
